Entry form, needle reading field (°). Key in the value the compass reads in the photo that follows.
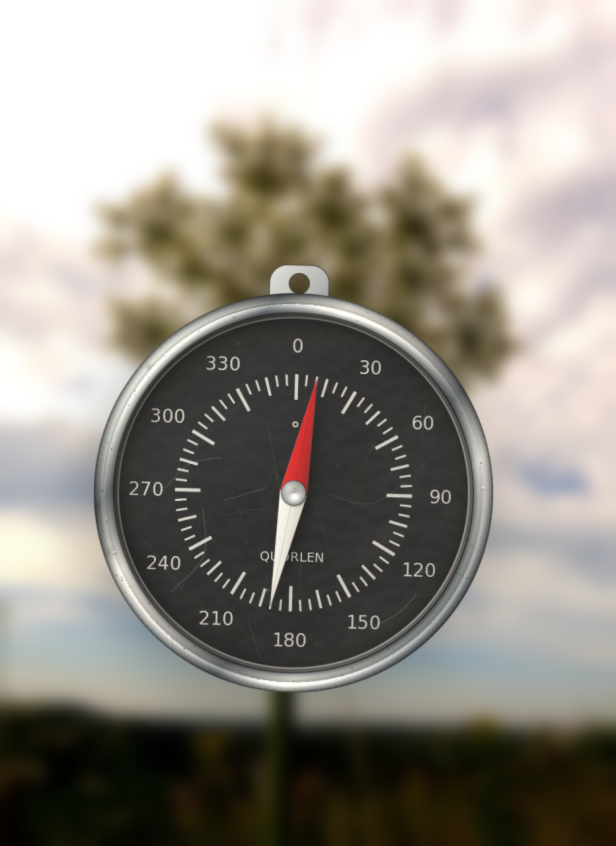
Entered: 10 °
